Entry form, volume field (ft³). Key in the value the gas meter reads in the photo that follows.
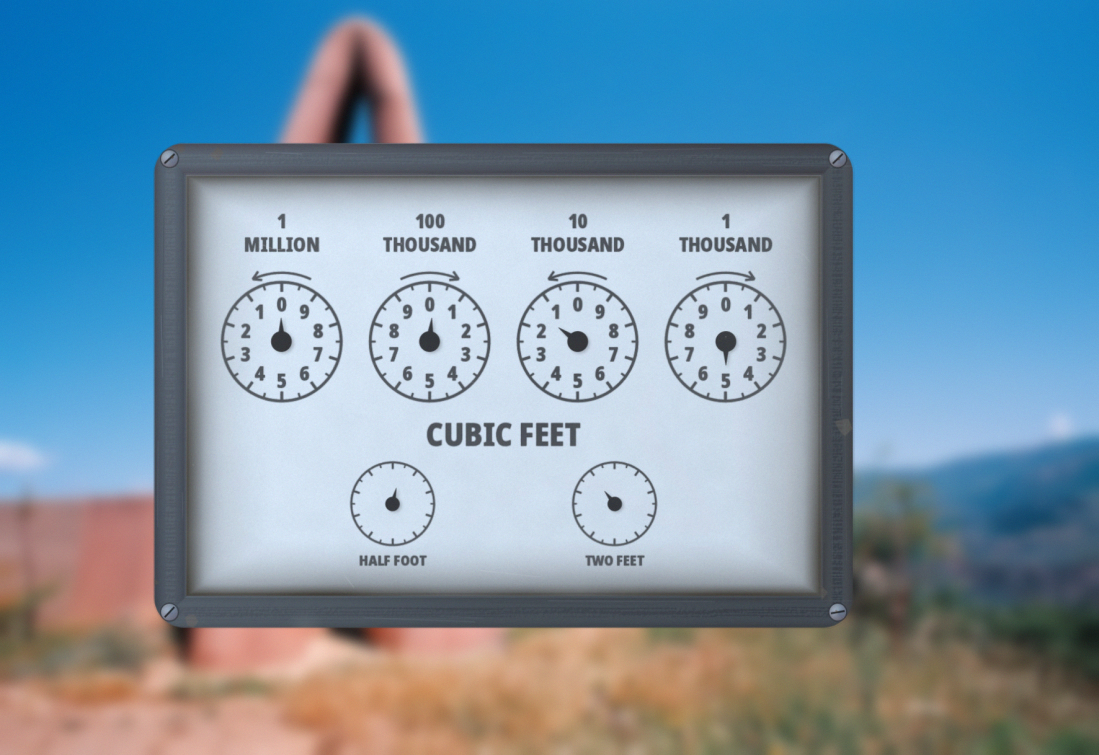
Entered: 1500 ft³
